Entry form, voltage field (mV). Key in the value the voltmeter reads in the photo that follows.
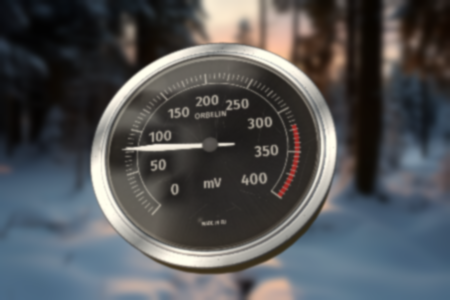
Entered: 75 mV
